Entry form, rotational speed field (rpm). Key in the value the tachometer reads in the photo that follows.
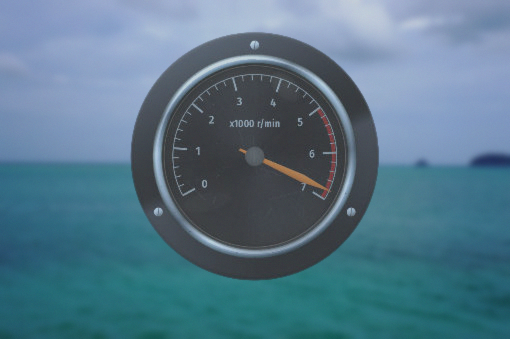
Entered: 6800 rpm
